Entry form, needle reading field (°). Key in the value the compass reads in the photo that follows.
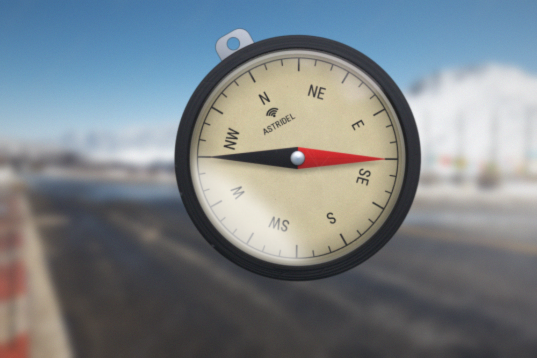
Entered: 120 °
